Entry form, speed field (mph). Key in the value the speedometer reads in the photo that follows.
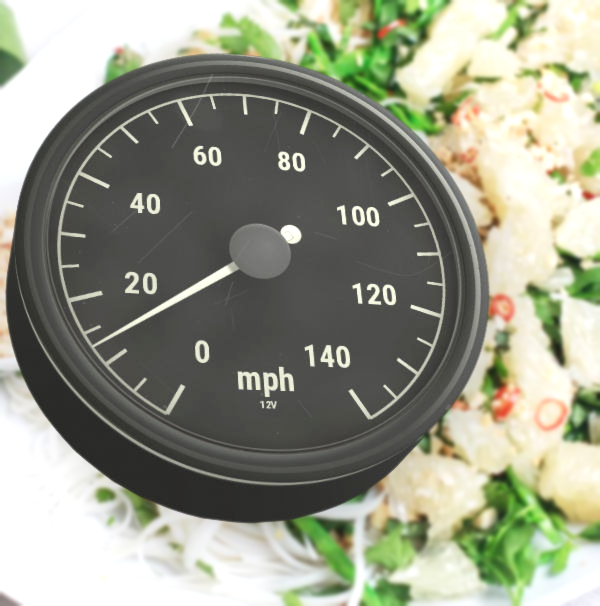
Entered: 12.5 mph
